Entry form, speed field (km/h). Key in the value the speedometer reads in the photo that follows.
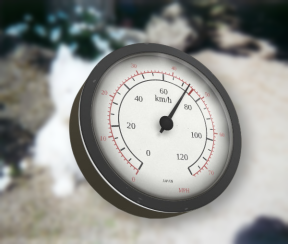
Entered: 72.5 km/h
